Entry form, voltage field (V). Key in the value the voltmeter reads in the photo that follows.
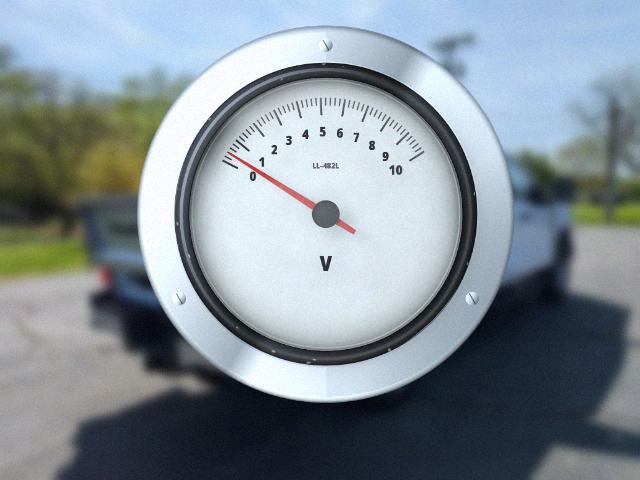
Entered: 0.4 V
